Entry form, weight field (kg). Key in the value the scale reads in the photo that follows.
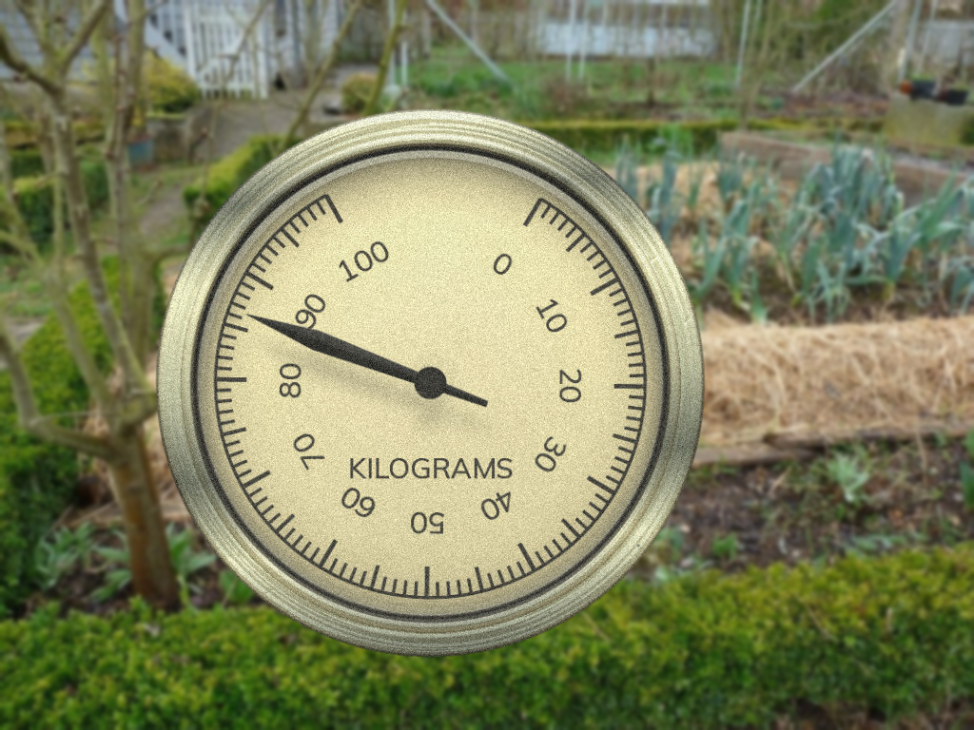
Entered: 86.5 kg
